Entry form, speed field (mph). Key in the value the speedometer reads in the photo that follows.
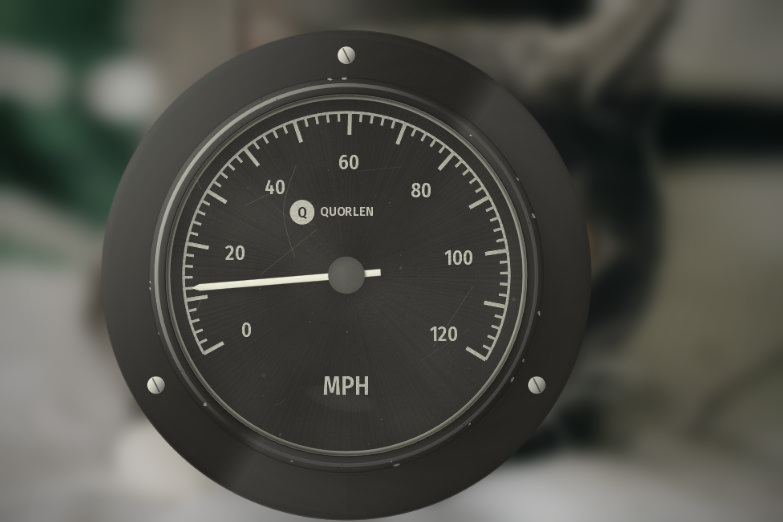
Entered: 12 mph
